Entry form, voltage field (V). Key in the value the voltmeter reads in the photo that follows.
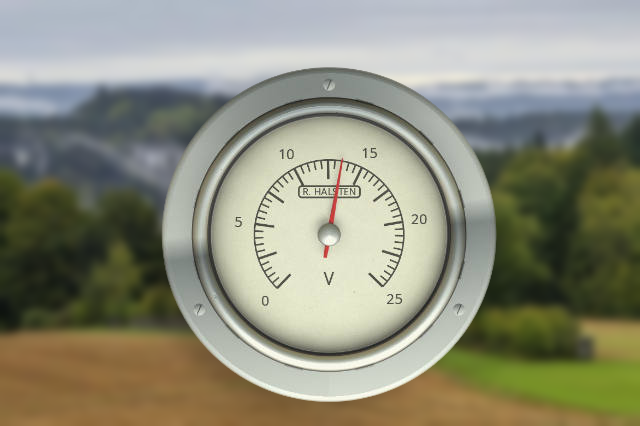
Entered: 13.5 V
